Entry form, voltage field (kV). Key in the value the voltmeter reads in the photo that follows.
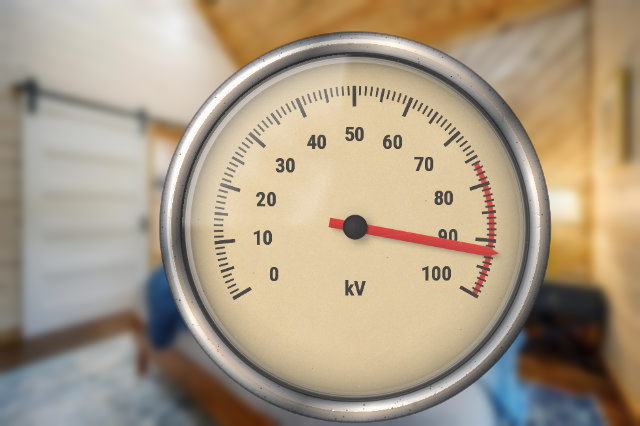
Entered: 92 kV
